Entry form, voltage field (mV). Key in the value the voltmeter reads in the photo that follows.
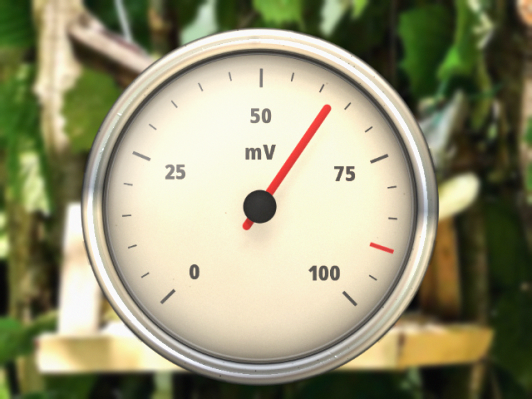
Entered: 62.5 mV
